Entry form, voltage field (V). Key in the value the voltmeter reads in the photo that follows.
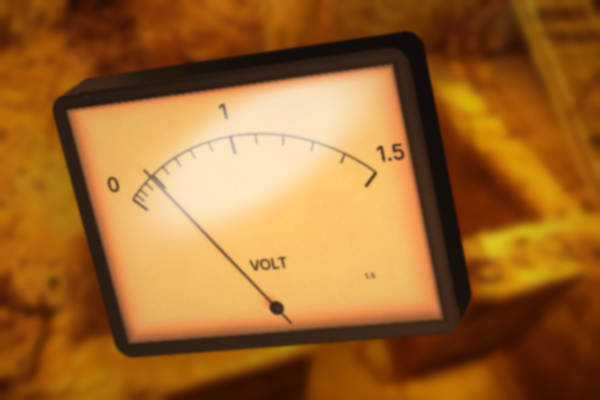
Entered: 0.5 V
